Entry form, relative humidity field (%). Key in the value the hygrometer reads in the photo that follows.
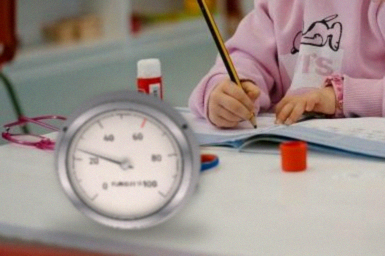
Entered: 25 %
